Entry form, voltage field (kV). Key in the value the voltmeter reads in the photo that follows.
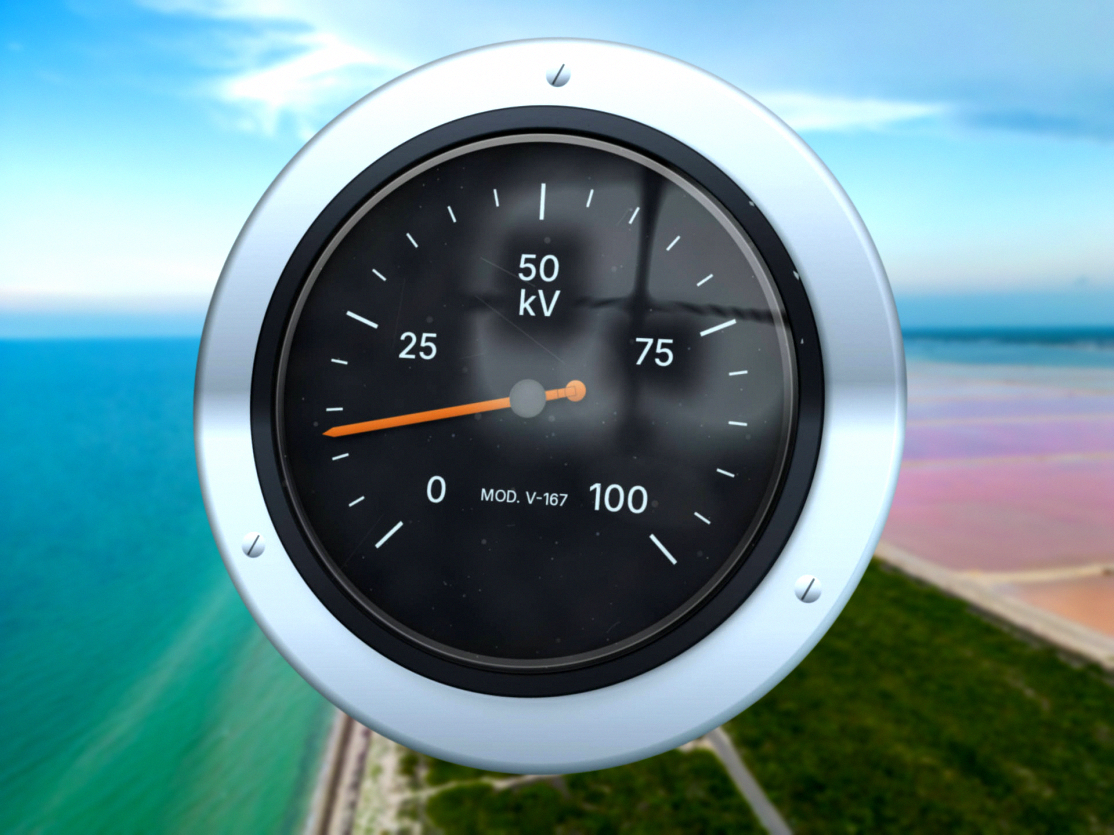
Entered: 12.5 kV
